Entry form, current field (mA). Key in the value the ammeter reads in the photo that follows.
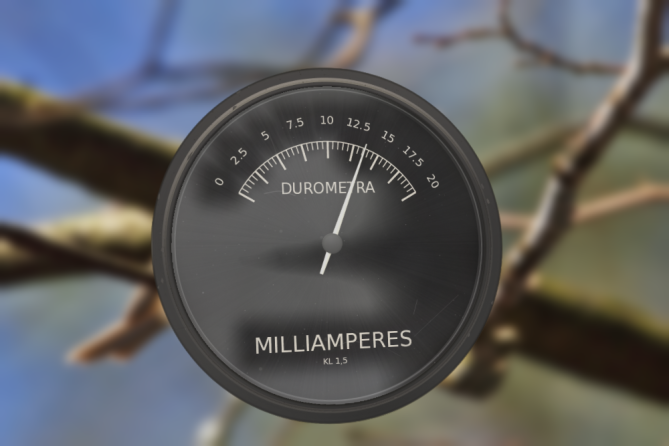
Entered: 13.5 mA
